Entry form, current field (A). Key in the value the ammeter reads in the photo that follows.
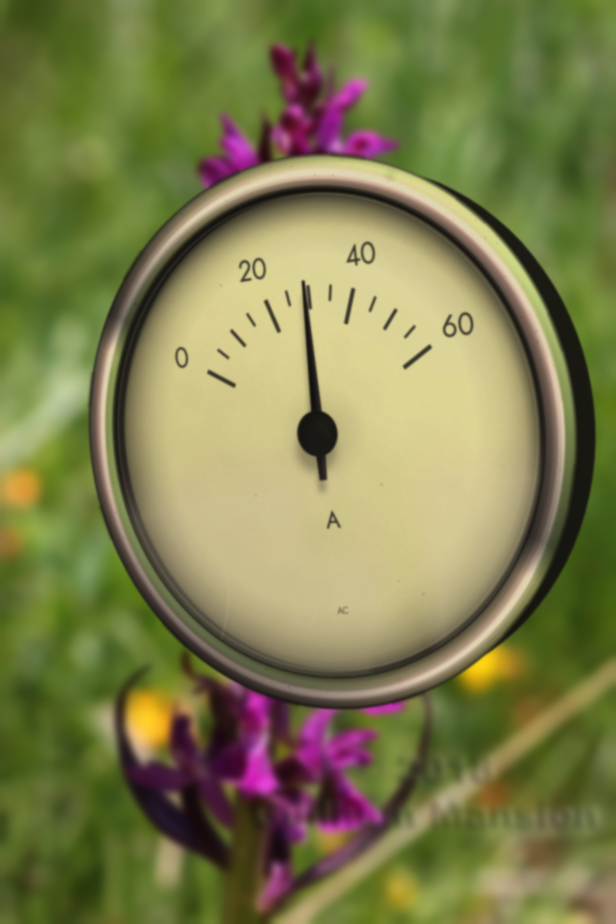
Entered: 30 A
